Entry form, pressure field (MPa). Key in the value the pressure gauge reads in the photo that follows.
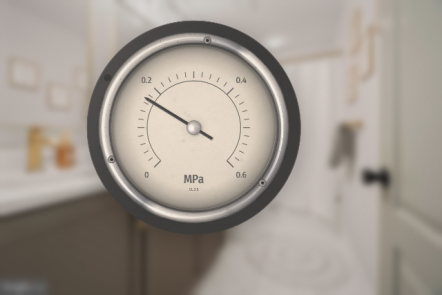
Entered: 0.17 MPa
